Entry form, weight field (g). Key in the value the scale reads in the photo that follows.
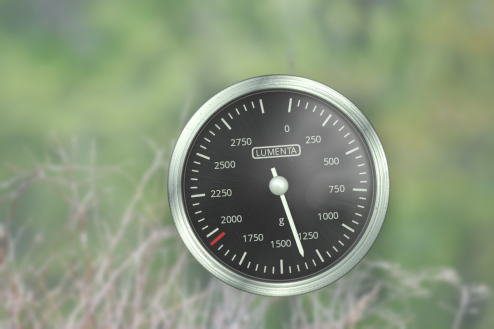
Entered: 1350 g
